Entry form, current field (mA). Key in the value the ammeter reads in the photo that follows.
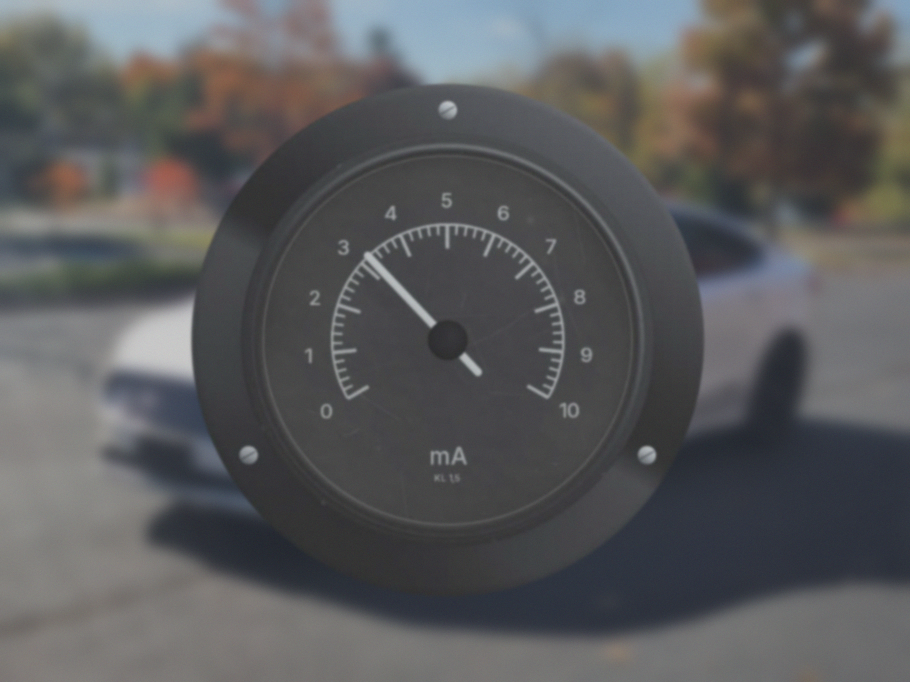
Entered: 3.2 mA
